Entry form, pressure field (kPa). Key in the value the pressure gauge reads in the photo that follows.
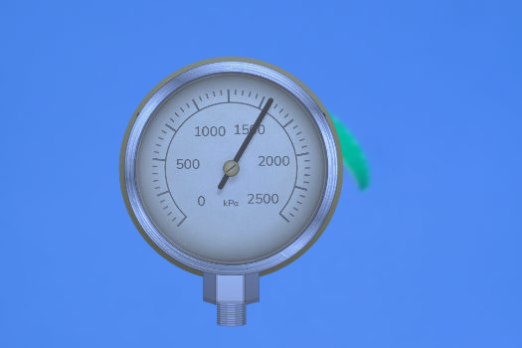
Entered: 1550 kPa
